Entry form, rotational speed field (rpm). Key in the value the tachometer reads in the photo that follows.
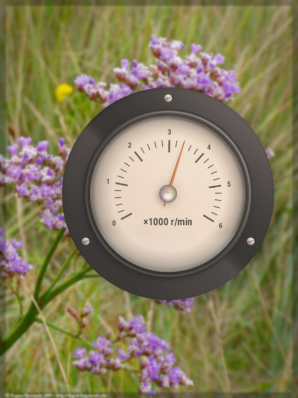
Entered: 3400 rpm
